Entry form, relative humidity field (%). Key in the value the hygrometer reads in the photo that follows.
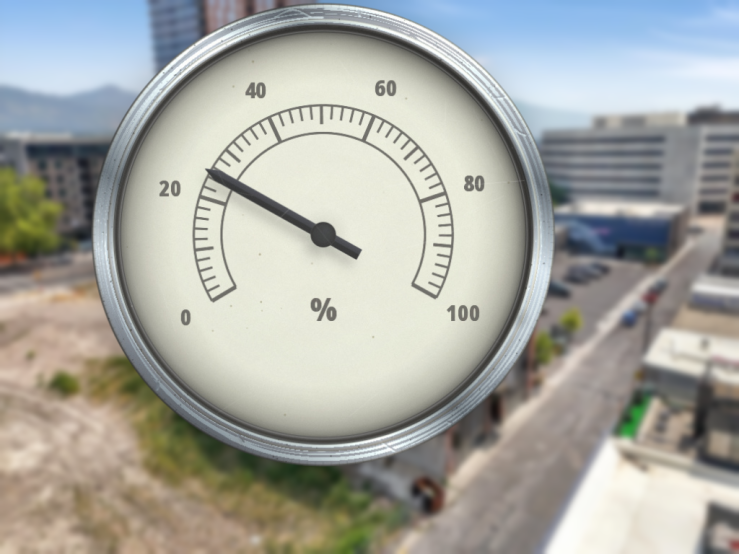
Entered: 25 %
